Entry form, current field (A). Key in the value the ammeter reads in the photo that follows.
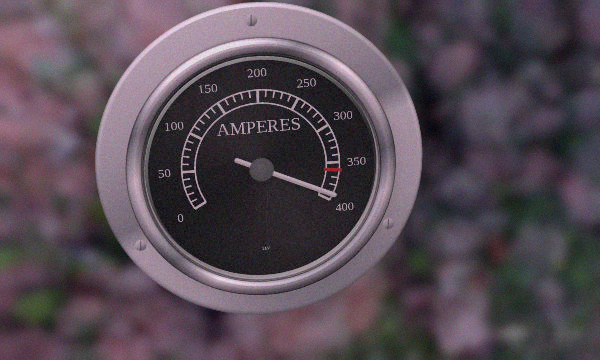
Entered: 390 A
